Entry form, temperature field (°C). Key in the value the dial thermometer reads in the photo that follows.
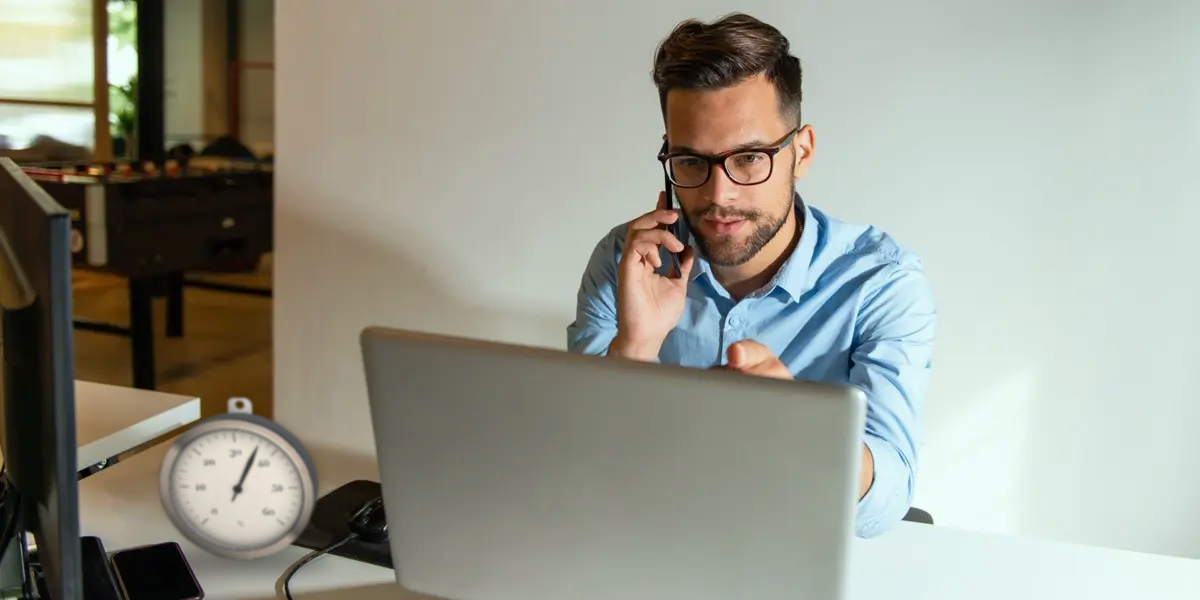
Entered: 36 °C
